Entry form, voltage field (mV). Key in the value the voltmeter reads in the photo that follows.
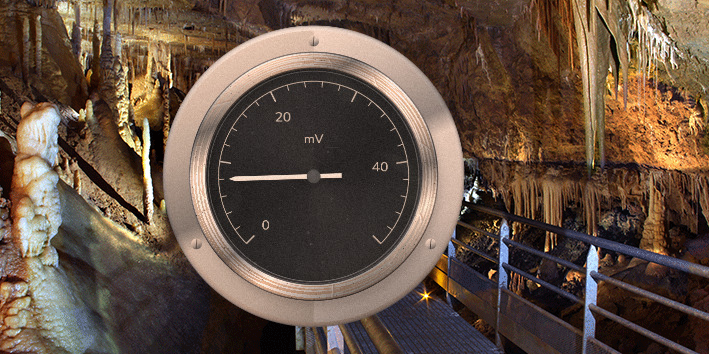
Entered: 8 mV
